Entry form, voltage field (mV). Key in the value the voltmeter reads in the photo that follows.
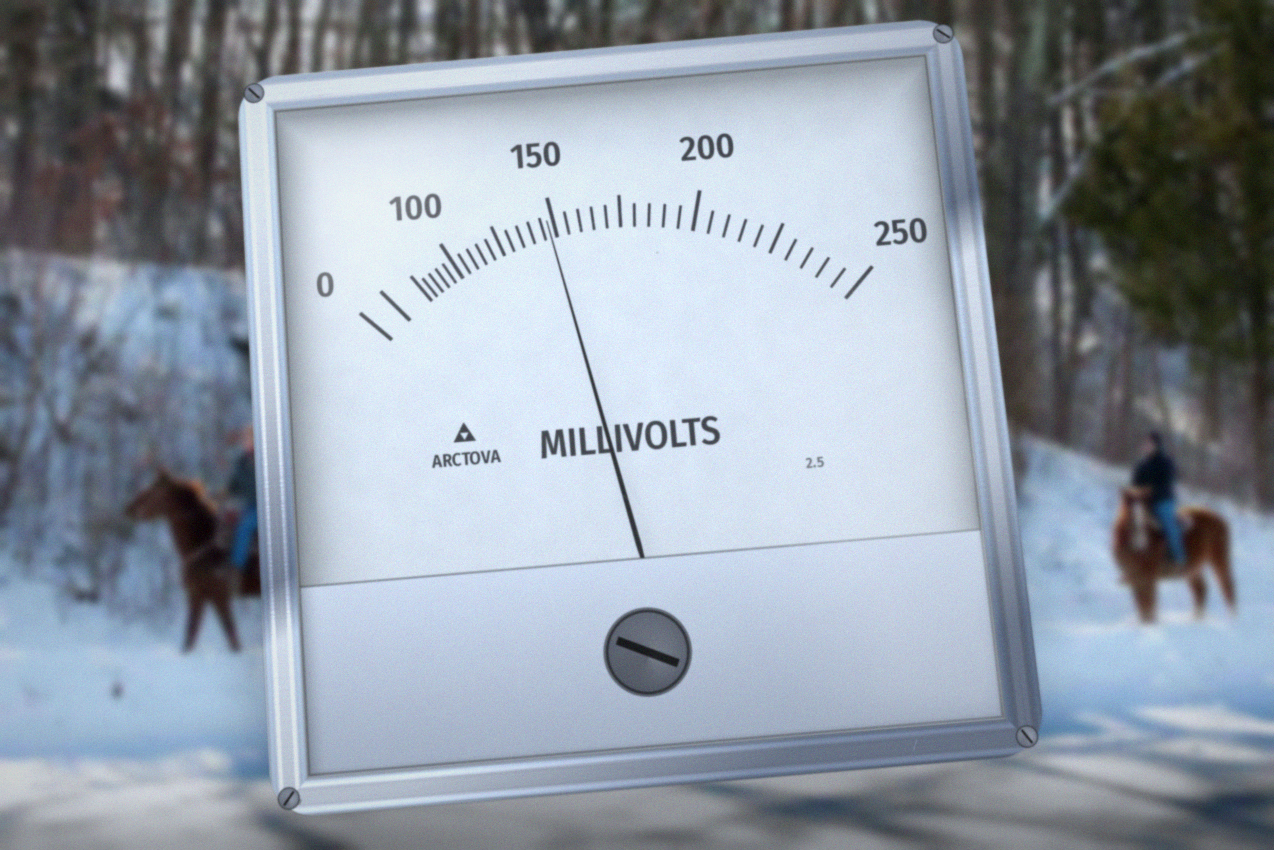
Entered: 147.5 mV
